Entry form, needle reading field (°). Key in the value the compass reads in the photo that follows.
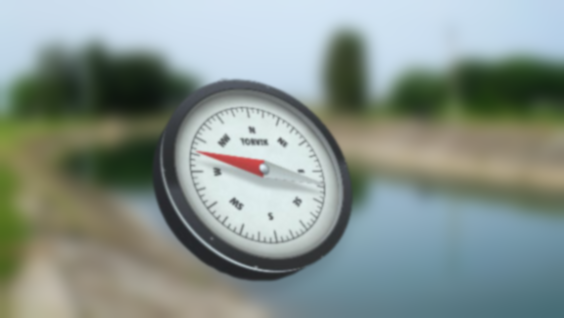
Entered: 285 °
